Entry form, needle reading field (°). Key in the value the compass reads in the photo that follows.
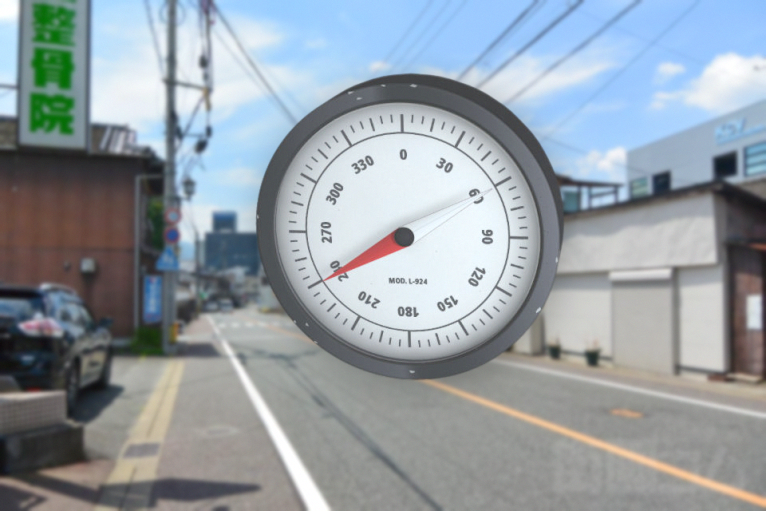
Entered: 240 °
